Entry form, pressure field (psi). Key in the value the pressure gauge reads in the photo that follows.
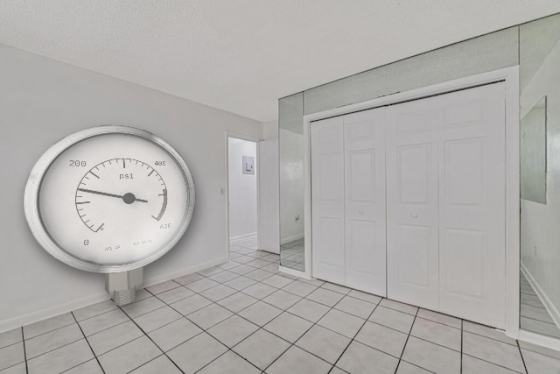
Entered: 140 psi
